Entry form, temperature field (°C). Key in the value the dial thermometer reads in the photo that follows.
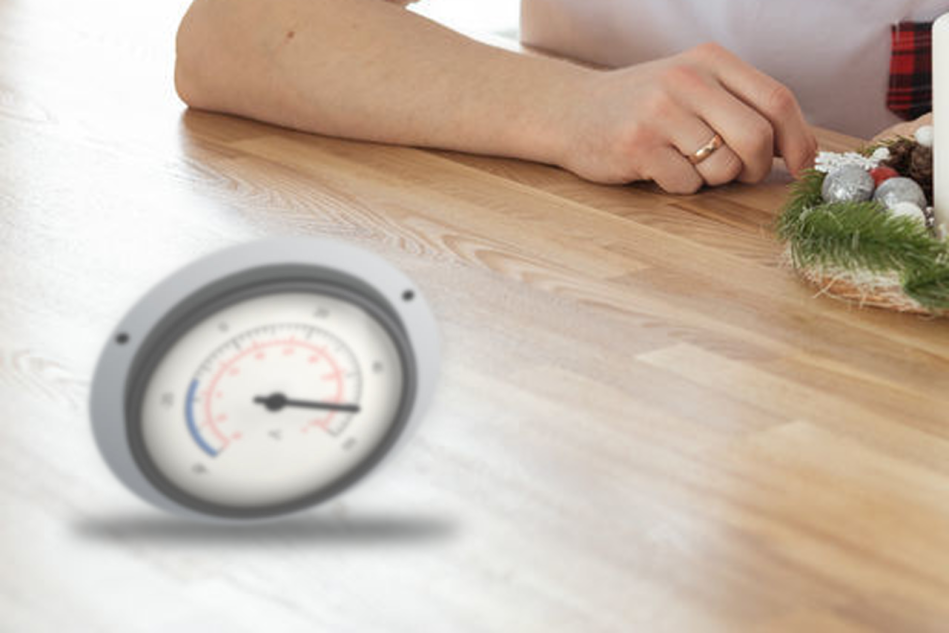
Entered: 50 °C
